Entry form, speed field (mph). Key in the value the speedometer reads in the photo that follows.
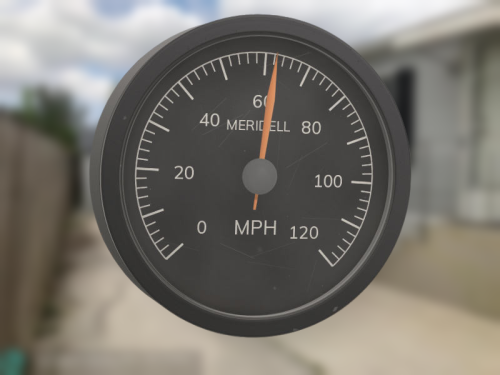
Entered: 62 mph
